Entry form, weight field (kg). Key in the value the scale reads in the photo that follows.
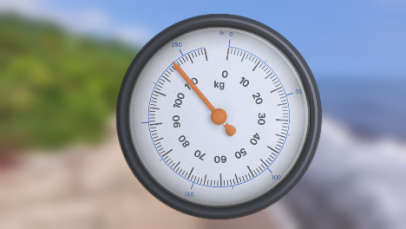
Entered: 110 kg
